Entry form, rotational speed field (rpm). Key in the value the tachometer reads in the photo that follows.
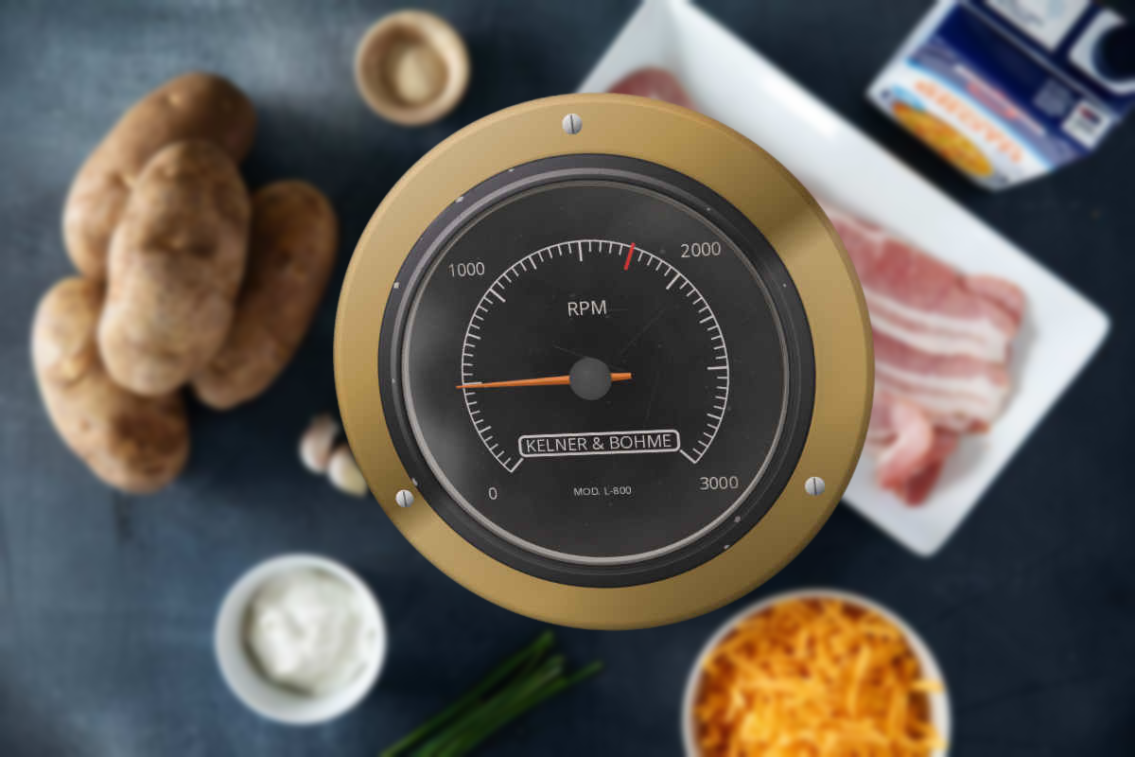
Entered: 500 rpm
